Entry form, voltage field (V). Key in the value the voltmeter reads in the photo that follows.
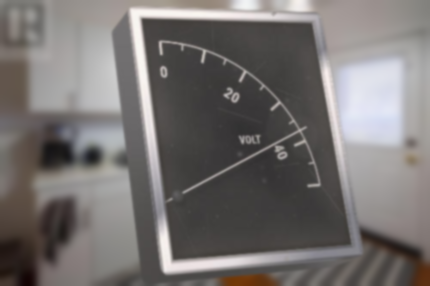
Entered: 37.5 V
